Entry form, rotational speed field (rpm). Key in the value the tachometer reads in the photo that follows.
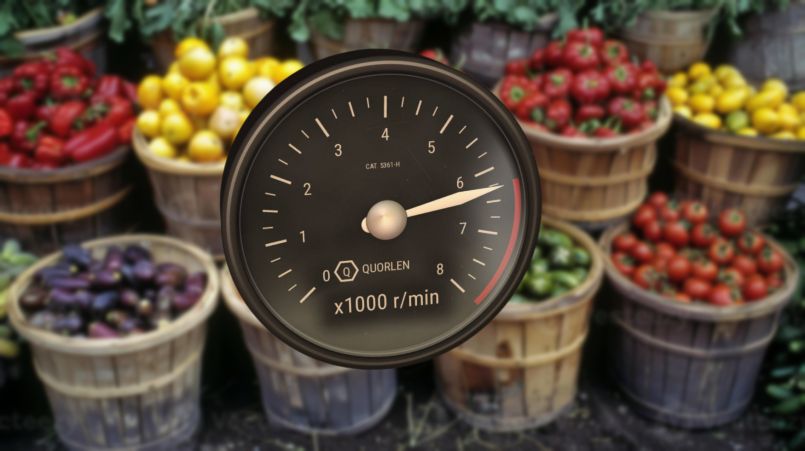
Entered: 6250 rpm
